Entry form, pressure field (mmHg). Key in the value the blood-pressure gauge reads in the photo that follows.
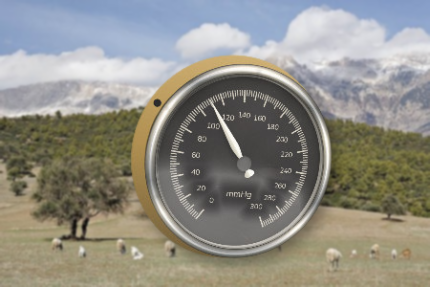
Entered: 110 mmHg
